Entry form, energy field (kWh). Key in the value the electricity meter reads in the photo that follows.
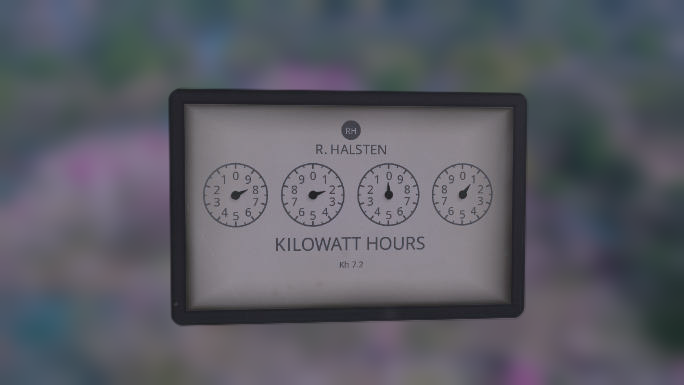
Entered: 8201 kWh
